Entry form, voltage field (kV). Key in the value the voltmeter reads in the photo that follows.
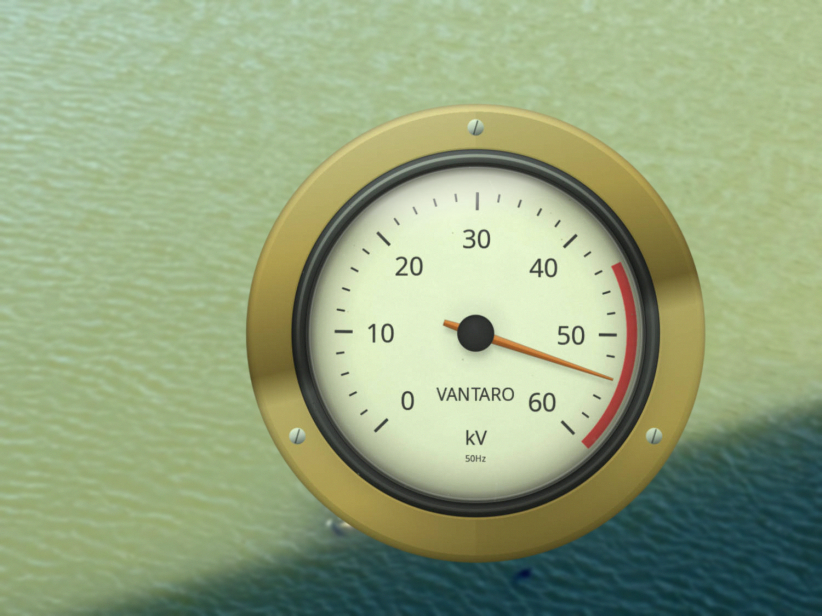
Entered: 54 kV
